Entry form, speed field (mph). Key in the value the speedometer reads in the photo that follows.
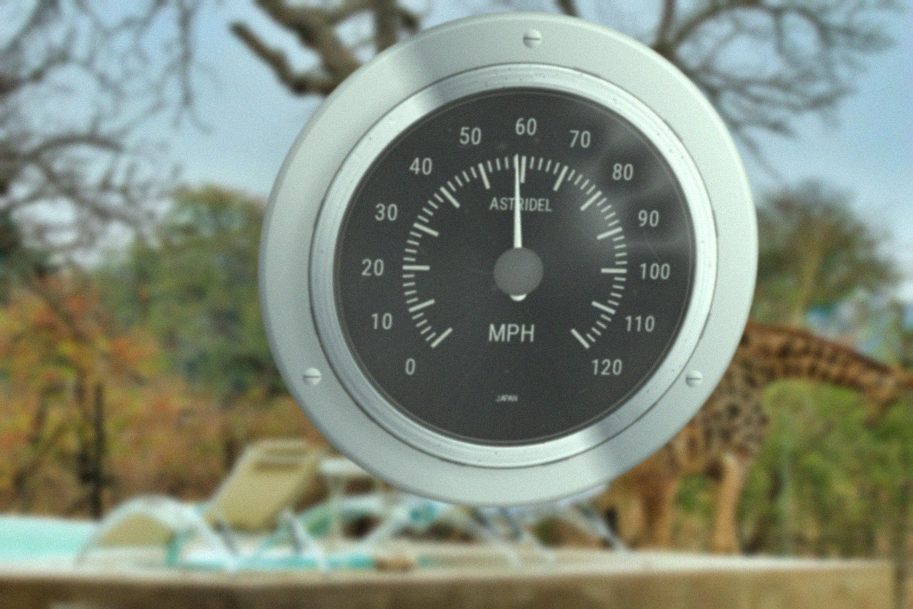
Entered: 58 mph
